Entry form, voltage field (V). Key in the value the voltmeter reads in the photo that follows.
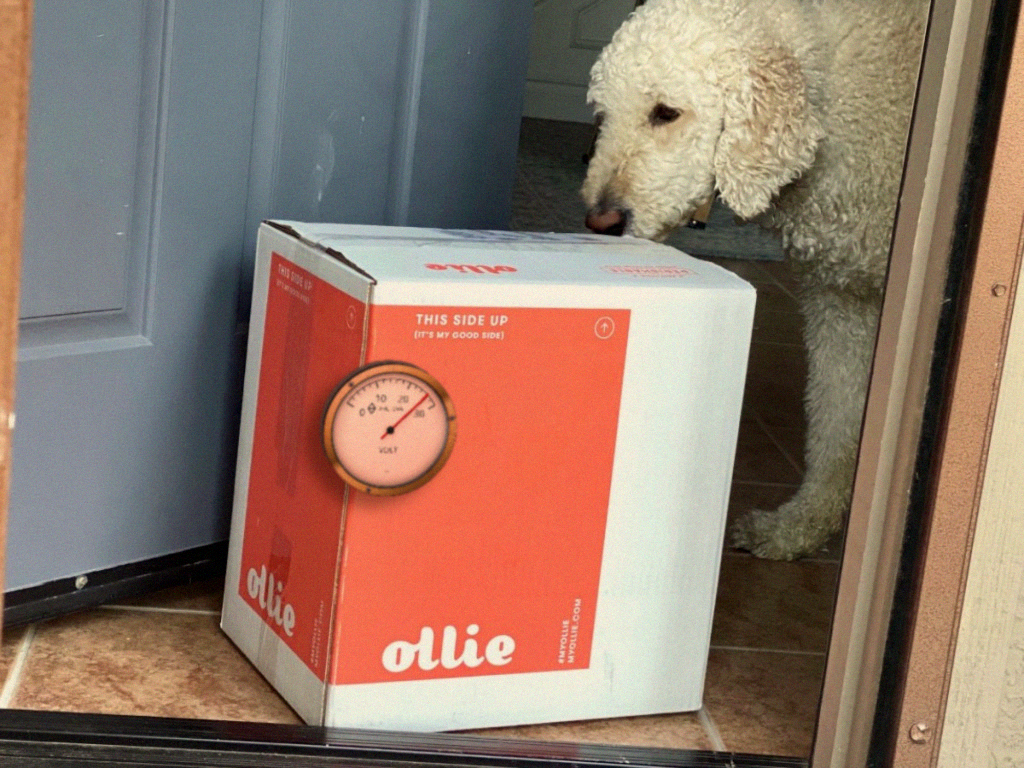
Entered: 26 V
